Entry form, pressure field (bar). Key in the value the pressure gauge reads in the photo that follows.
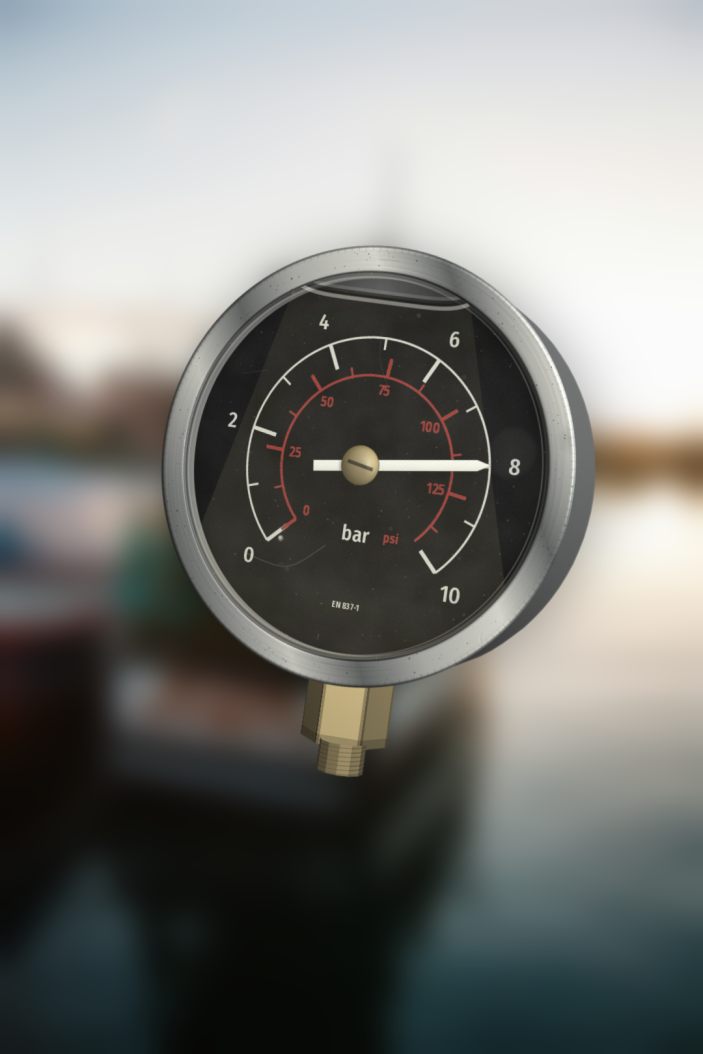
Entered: 8 bar
